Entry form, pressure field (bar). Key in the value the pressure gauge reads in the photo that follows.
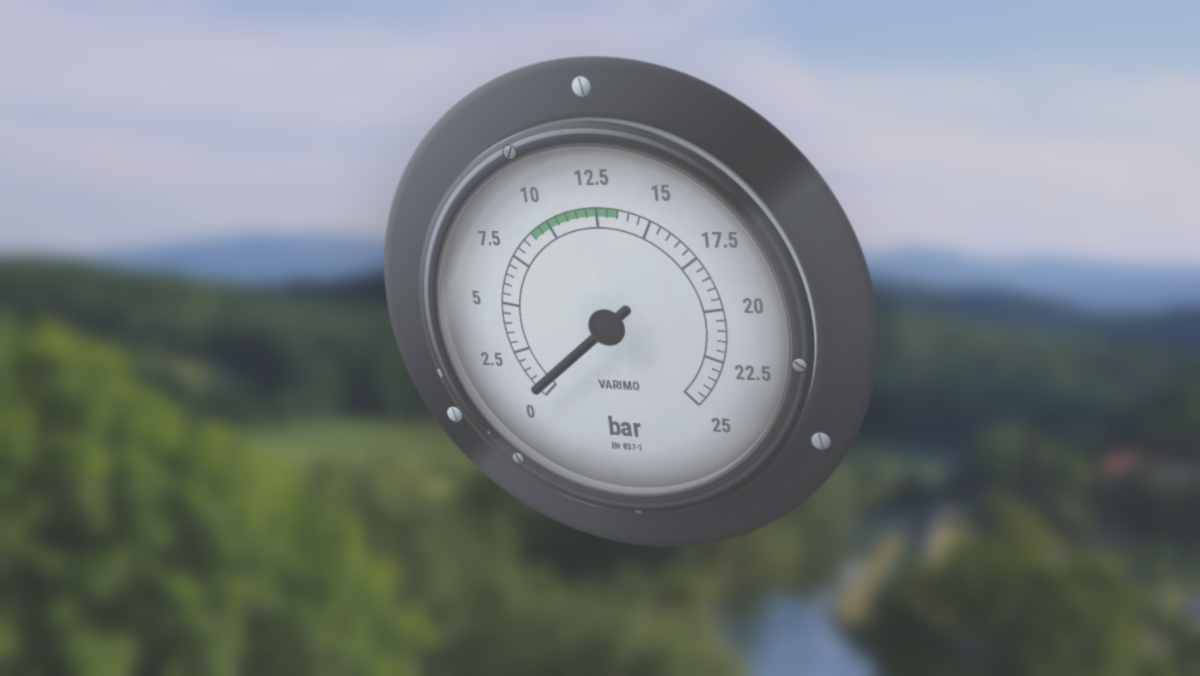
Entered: 0.5 bar
